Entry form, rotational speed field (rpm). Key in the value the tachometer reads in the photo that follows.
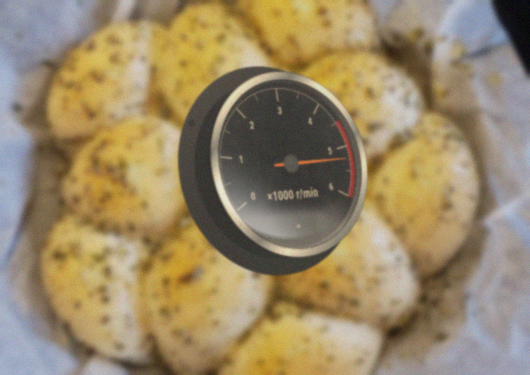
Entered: 5250 rpm
